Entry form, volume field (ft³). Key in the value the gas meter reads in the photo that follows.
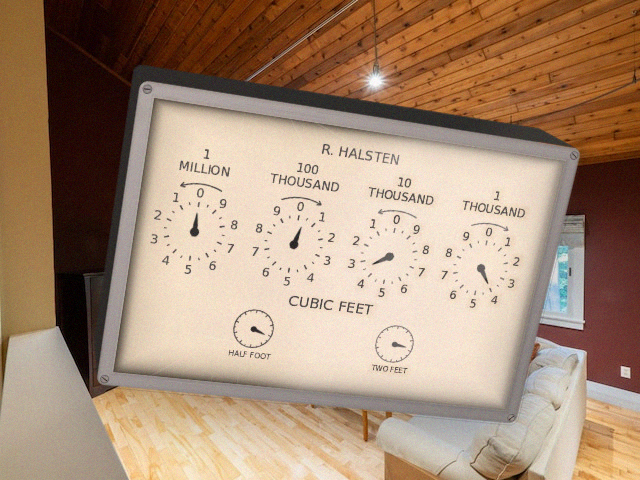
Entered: 3400 ft³
